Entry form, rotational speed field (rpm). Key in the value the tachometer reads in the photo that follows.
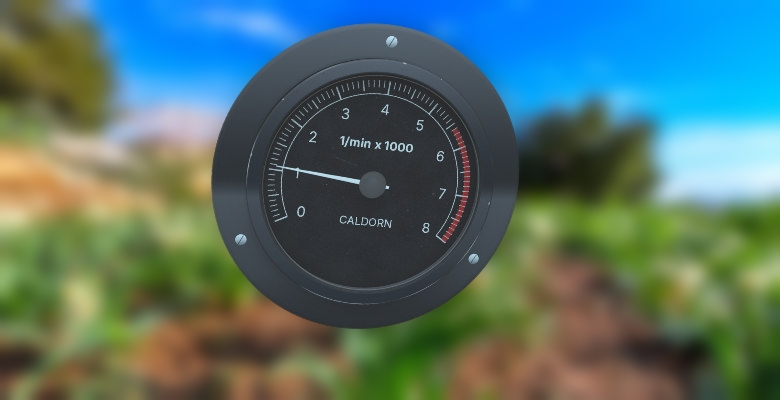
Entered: 1100 rpm
